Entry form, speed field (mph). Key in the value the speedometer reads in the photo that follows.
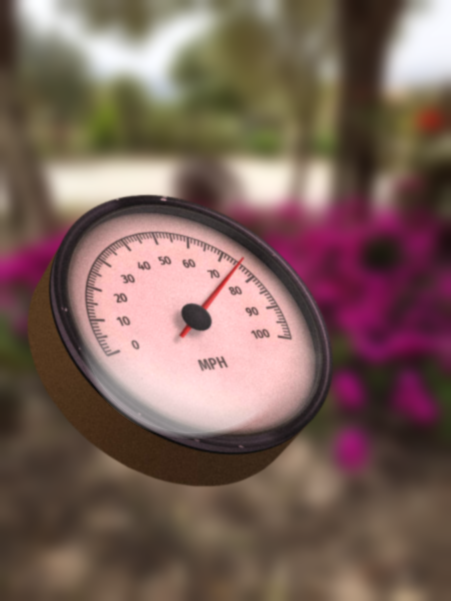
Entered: 75 mph
